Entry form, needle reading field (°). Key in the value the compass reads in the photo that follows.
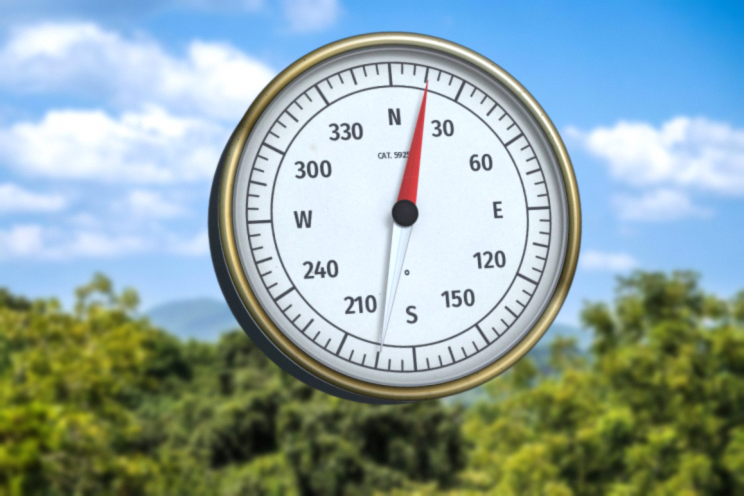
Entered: 15 °
